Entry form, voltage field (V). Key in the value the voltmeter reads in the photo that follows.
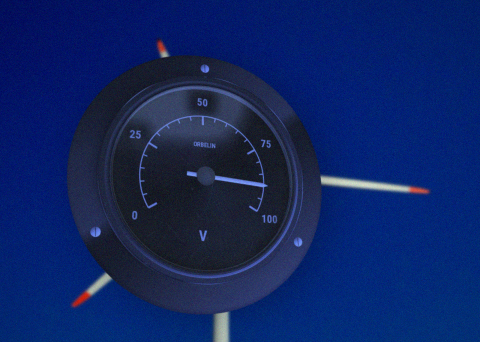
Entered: 90 V
